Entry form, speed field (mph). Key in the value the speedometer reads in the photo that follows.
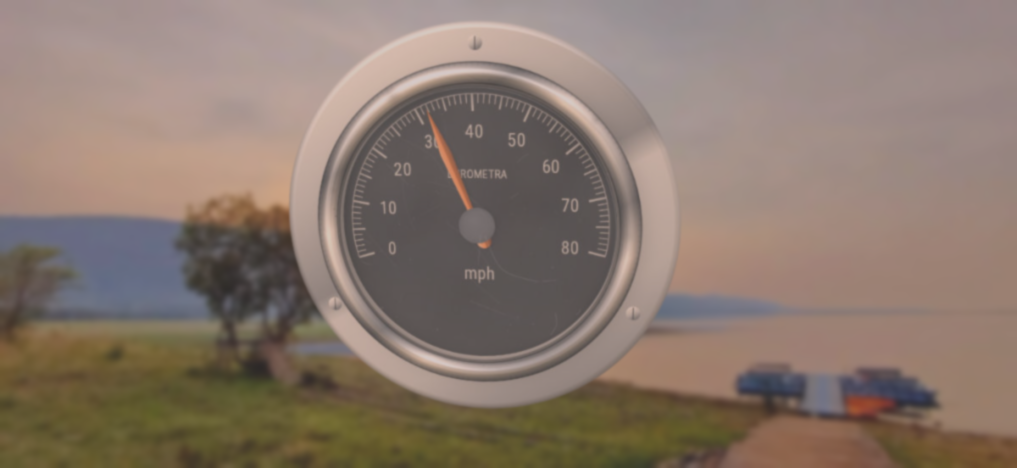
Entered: 32 mph
